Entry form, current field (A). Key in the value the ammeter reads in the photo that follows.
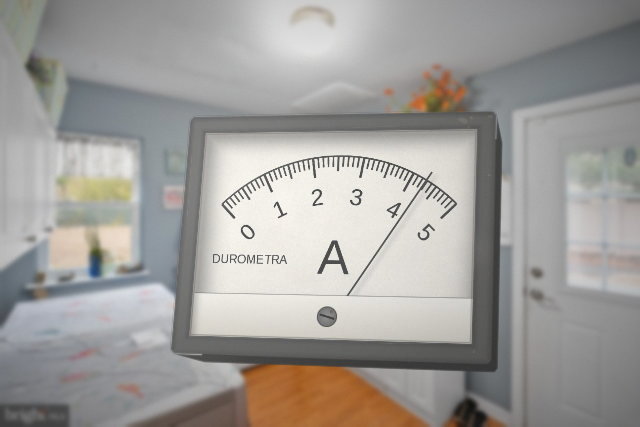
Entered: 4.3 A
